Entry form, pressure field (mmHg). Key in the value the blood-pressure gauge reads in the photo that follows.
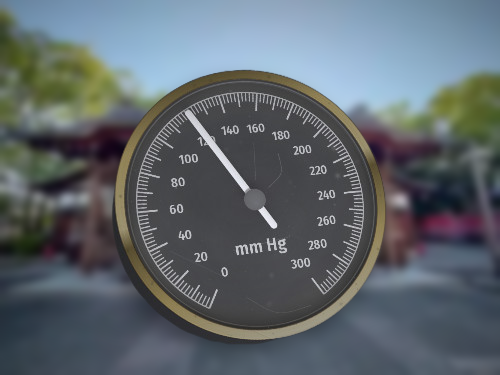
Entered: 120 mmHg
